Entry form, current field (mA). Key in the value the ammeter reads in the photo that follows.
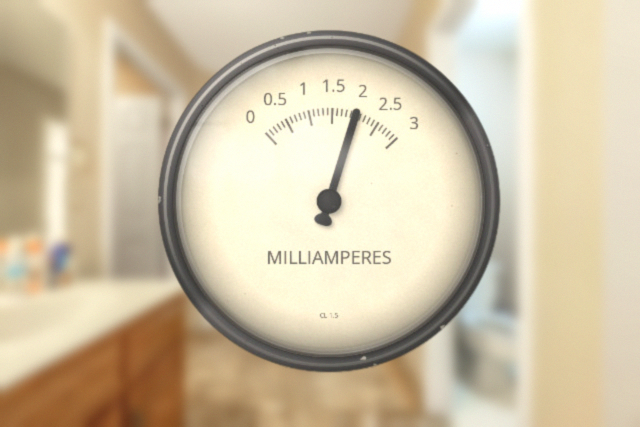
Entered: 2 mA
